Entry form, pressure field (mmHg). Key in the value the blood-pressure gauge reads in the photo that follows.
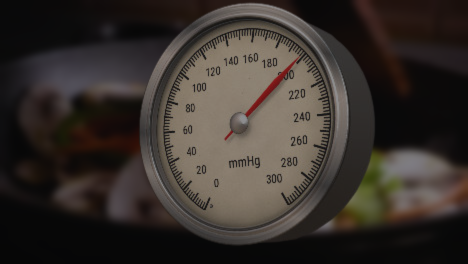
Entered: 200 mmHg
